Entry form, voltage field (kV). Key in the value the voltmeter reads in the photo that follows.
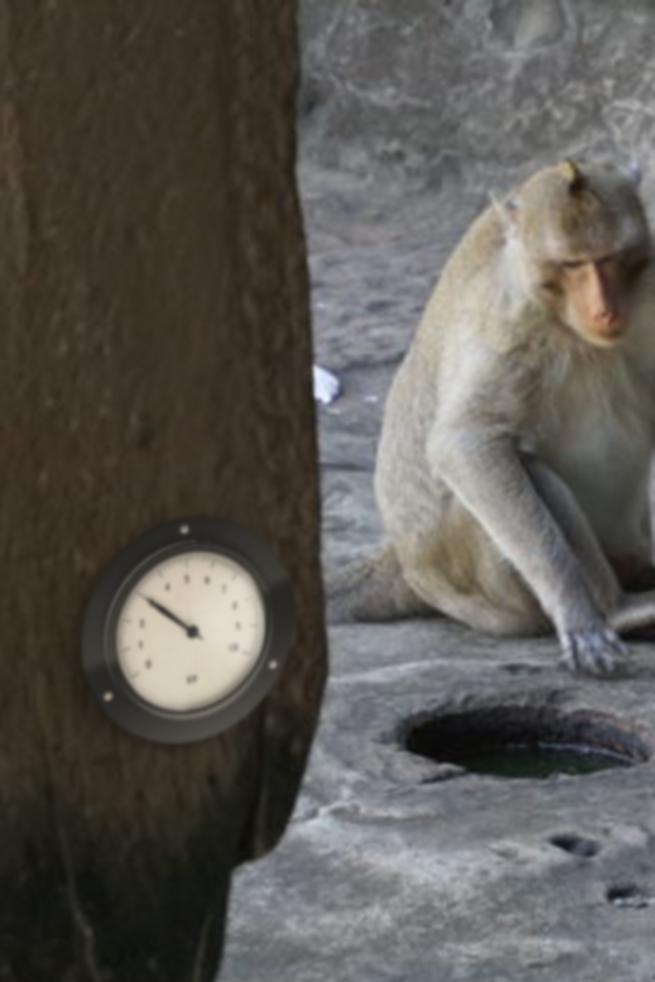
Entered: 3 kV
